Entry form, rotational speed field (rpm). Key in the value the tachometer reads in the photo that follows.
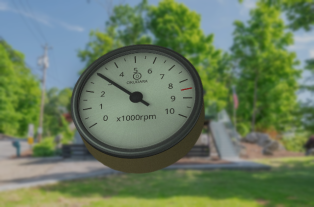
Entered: 3000 rpm
